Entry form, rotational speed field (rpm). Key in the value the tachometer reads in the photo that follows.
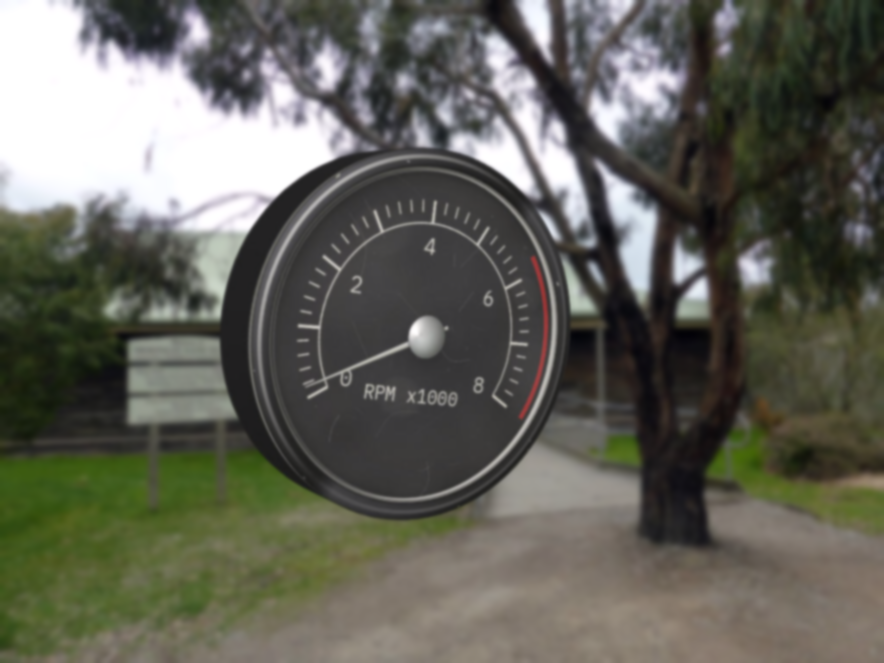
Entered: 200 rpm
